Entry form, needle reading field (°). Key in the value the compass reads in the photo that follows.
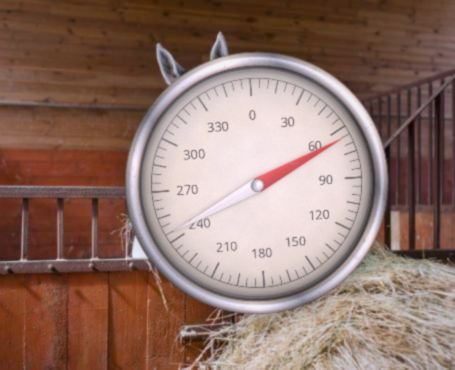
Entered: 65 °
